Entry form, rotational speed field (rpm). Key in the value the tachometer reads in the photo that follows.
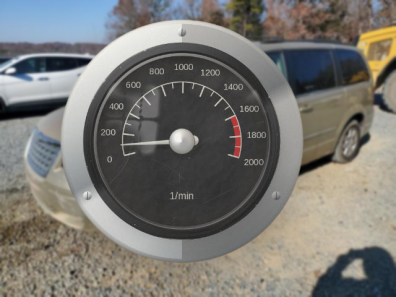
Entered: 100 rpm
